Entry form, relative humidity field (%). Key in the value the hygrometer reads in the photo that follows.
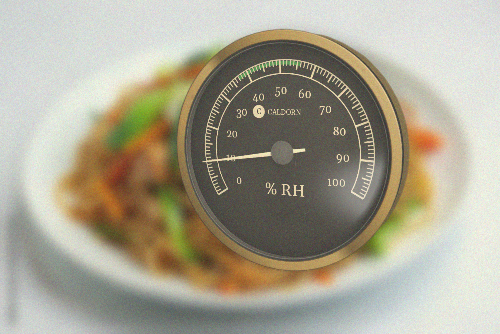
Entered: 10 %
